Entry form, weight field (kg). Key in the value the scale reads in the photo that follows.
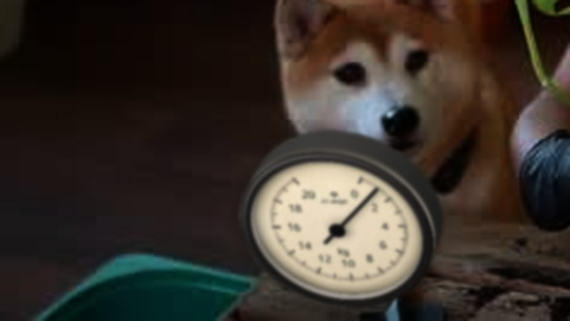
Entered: 1 kg
